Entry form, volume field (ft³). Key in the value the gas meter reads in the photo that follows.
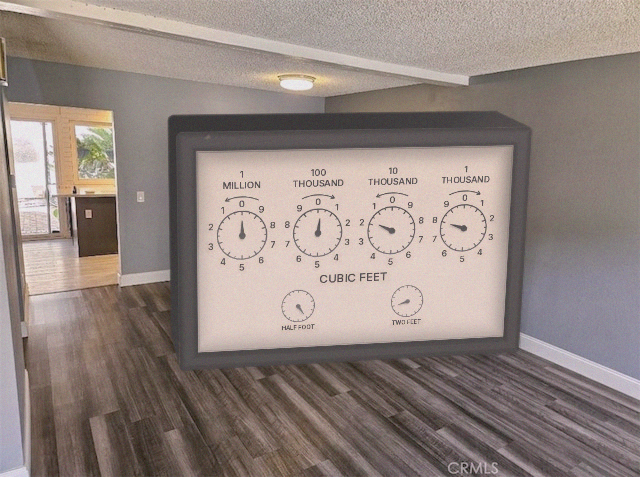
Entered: 1800 ft³
